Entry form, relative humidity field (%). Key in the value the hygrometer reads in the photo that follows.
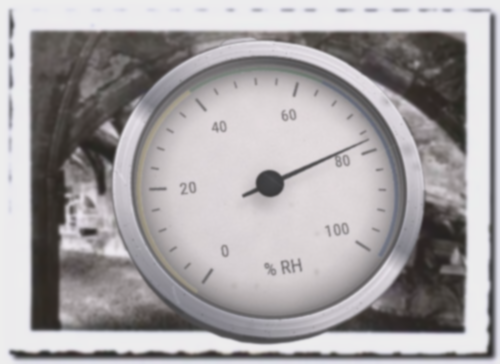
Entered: 78 %
